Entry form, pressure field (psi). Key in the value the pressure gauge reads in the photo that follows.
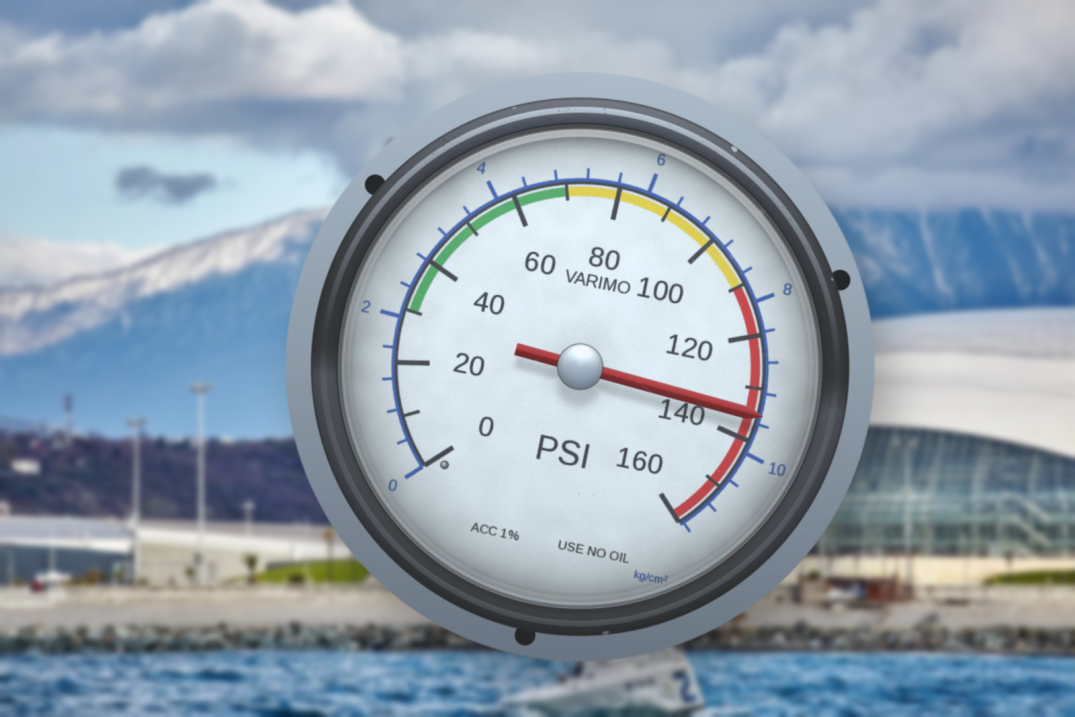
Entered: 135 psi
